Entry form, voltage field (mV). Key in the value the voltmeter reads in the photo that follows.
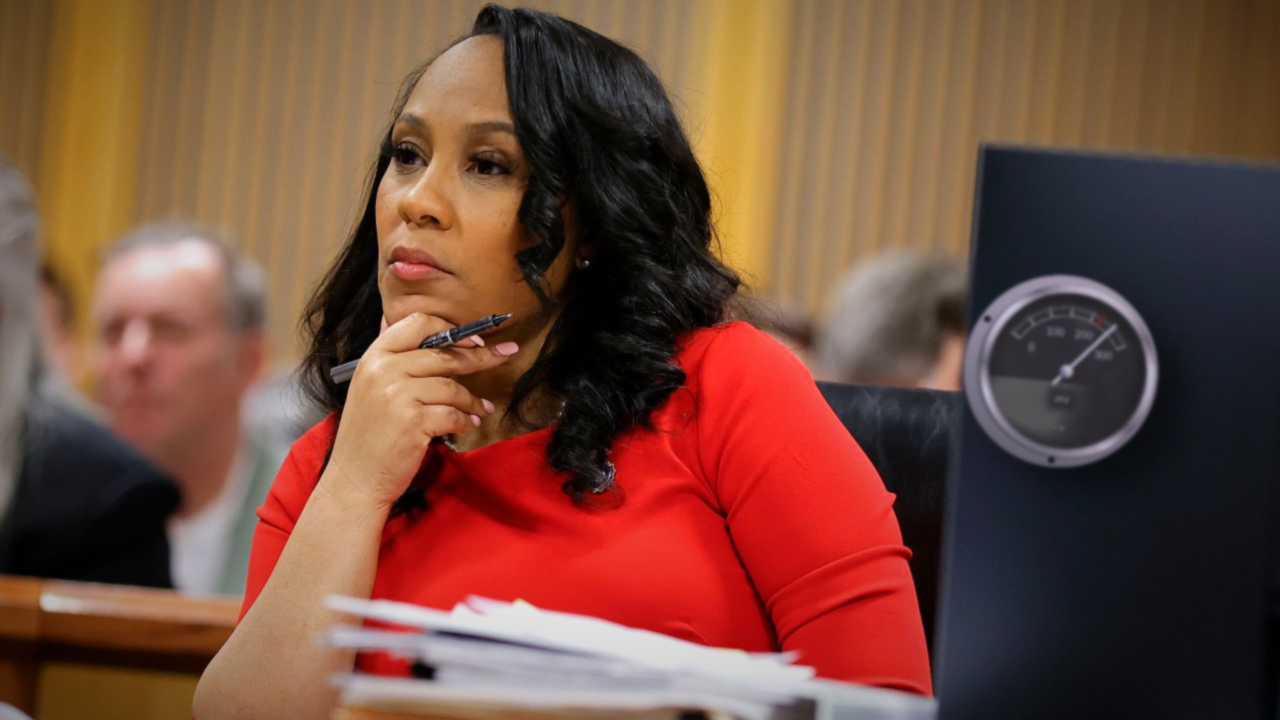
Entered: 250 mV
